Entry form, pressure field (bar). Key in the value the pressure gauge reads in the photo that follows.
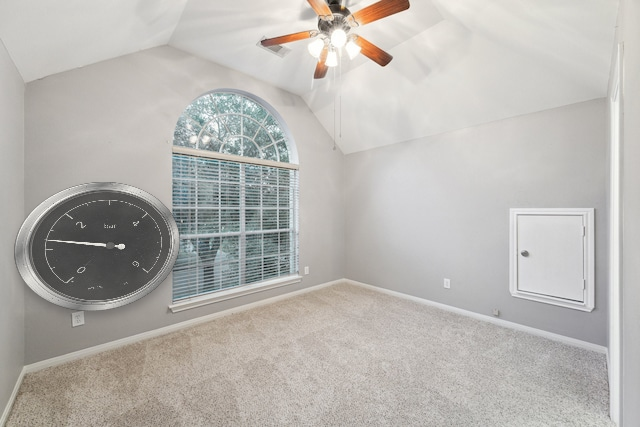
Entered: 1.25 bar
